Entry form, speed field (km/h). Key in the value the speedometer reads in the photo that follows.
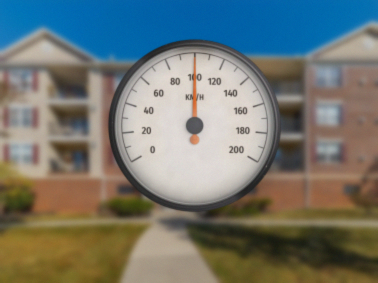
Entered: 100 km/h
